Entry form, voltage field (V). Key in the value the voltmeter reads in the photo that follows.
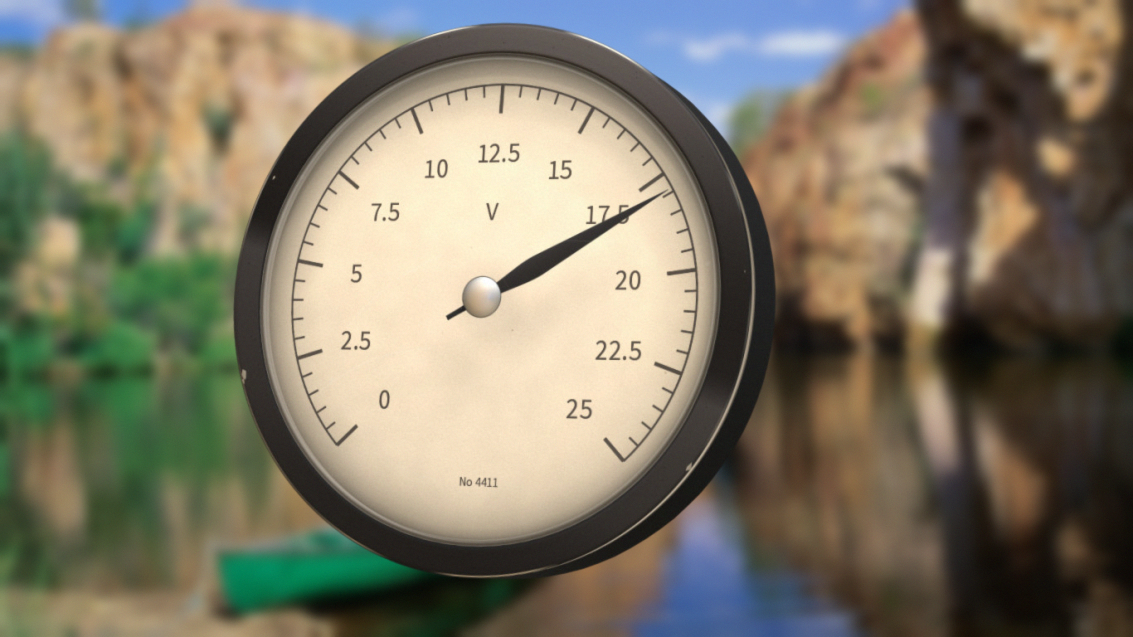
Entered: 18 V
